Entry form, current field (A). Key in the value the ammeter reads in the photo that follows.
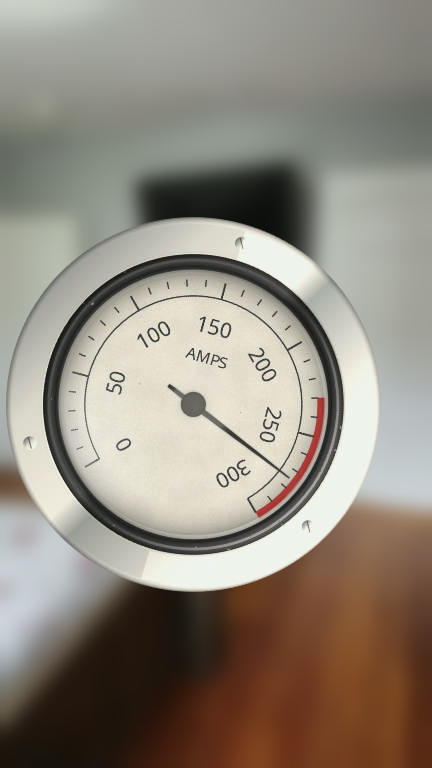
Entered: 275 A
